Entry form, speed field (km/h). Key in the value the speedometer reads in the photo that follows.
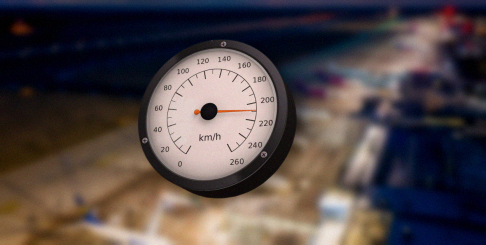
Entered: 210 km/h
